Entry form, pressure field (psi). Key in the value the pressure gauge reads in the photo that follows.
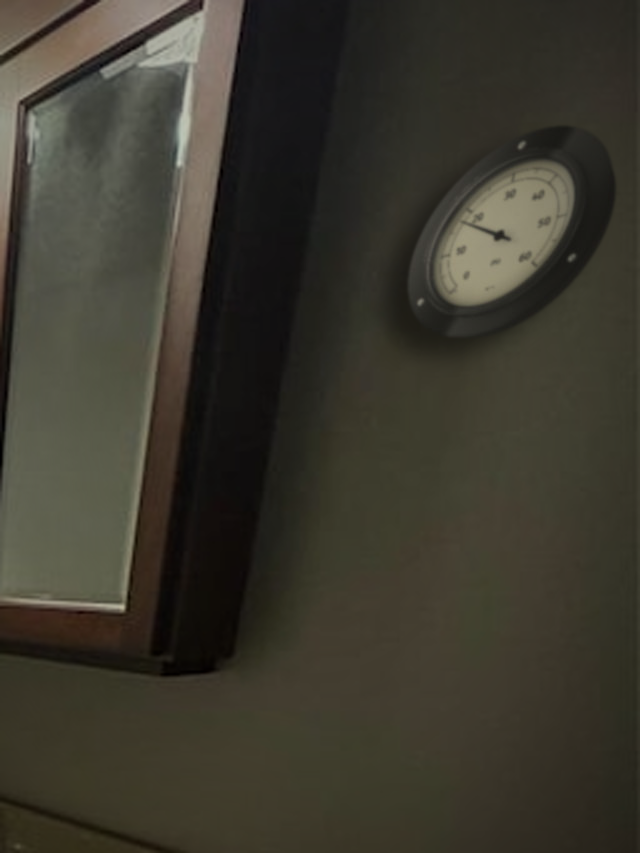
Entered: 17.5 psi
